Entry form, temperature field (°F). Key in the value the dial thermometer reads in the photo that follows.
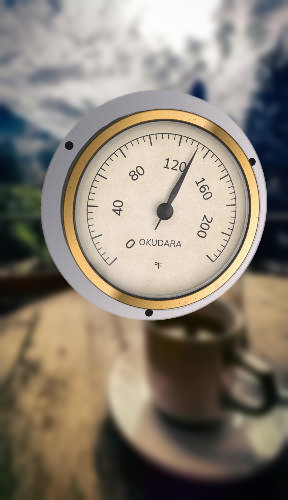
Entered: 132 °F
